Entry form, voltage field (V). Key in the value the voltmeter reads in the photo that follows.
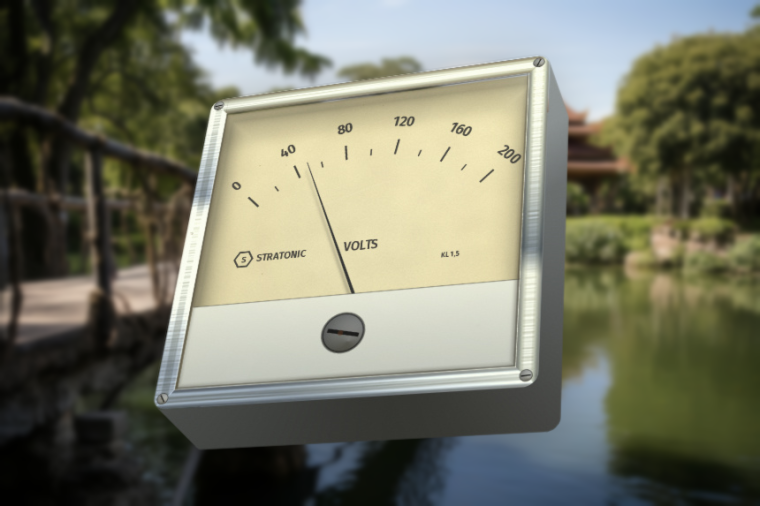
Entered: 50 V
